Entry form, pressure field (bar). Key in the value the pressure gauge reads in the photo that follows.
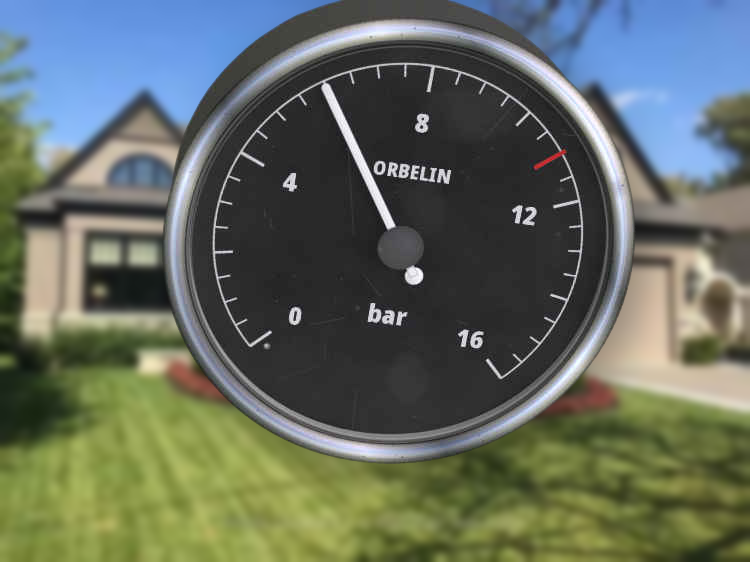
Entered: 6 bar
